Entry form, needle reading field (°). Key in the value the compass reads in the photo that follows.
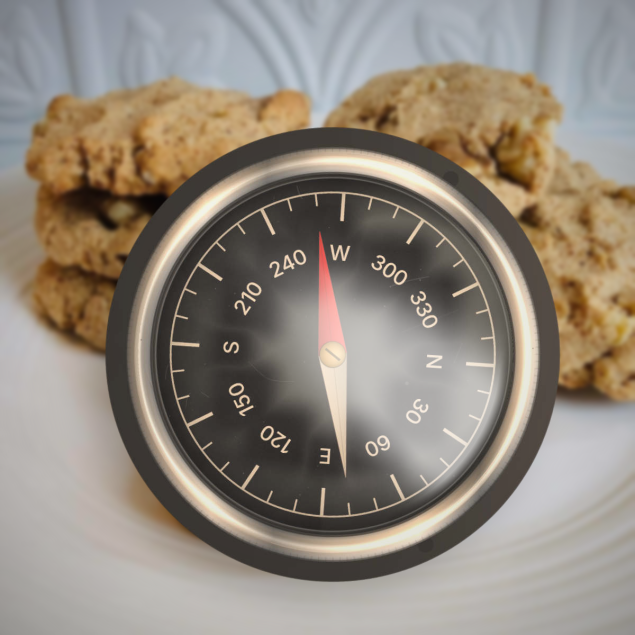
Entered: 260 °
